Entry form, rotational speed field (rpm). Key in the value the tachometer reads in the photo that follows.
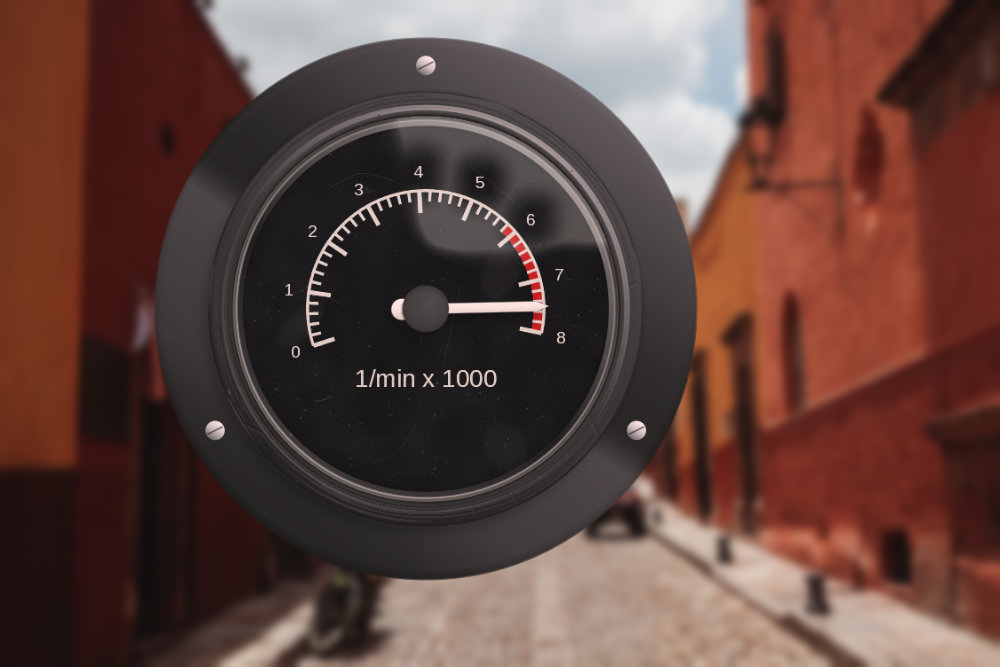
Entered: 7500 rpm
